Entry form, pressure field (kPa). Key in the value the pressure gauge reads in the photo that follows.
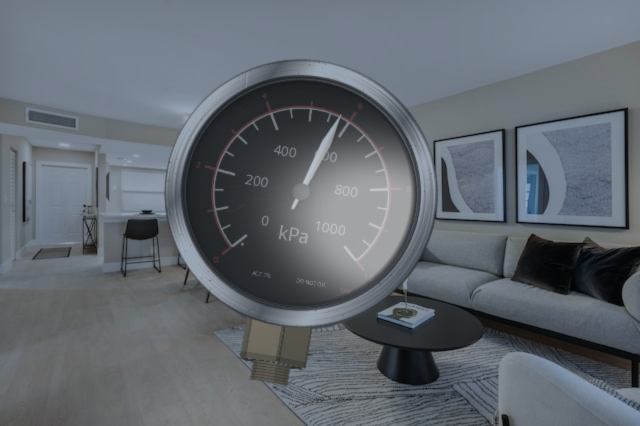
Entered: 575 kPa
